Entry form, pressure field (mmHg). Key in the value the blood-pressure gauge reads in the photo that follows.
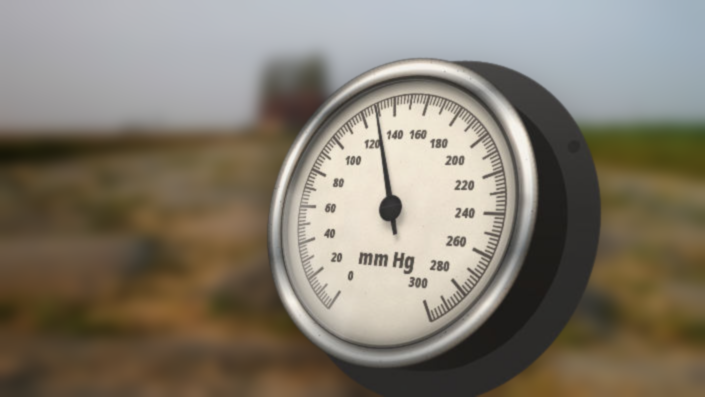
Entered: 130 mmHg
